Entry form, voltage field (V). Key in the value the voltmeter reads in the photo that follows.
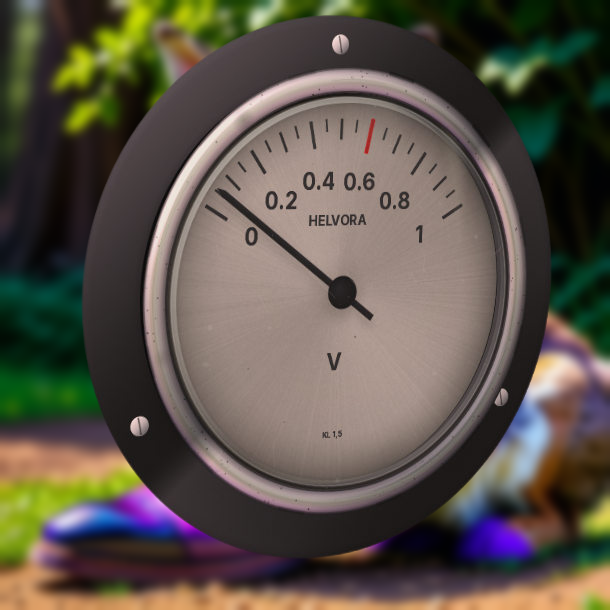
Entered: 0.05 V
